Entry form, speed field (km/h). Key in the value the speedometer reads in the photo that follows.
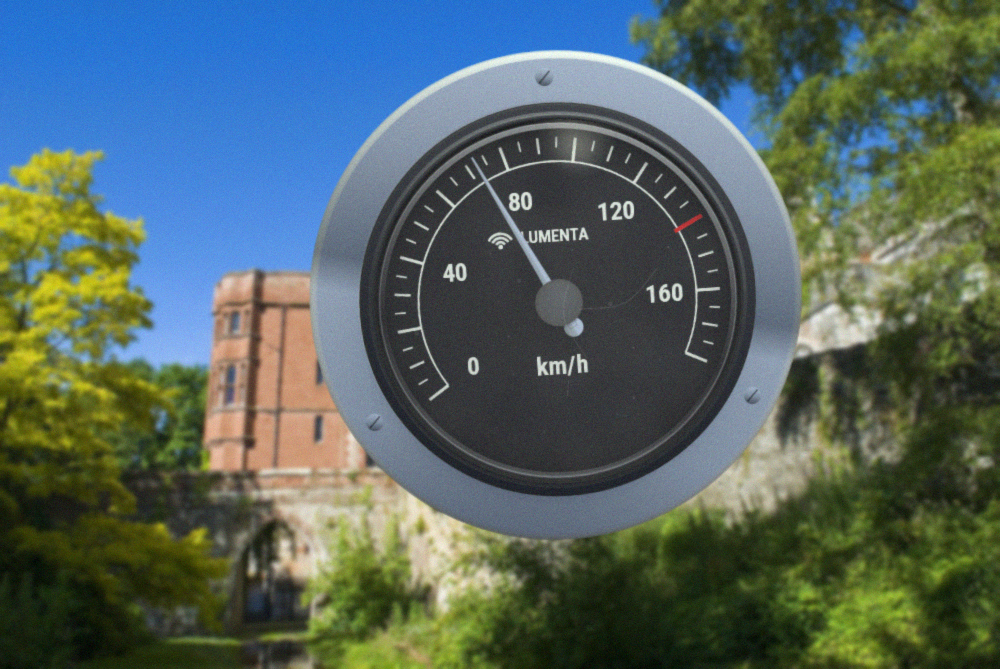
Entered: 72.5 km/h
